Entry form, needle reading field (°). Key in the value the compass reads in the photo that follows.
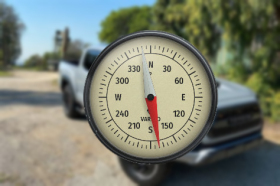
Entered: 170 °
